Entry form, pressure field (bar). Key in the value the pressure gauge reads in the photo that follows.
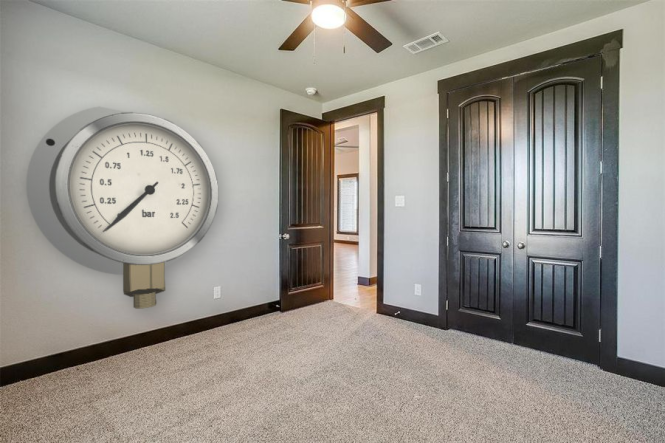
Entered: 0 bar
